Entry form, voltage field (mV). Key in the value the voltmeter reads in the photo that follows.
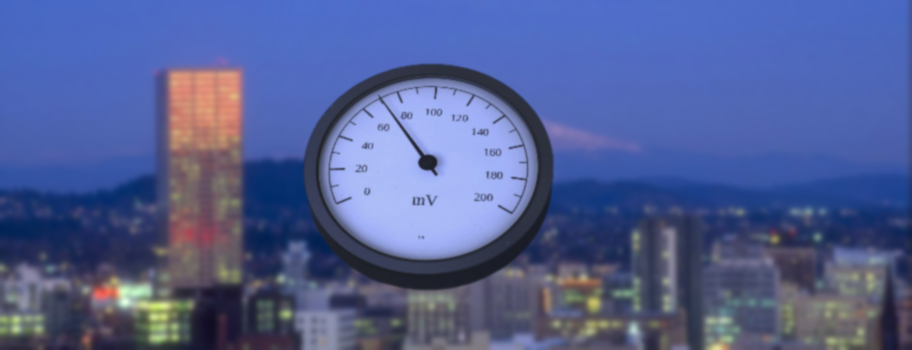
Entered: 70 mV
